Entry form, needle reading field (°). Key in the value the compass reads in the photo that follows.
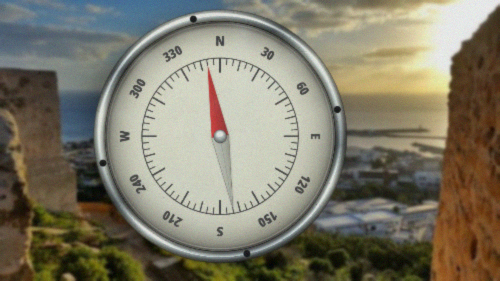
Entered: 350 °
